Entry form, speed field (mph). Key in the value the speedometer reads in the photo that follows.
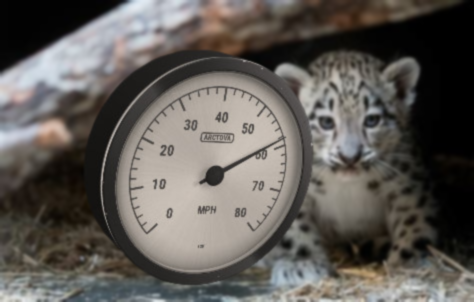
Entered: 58 mph
